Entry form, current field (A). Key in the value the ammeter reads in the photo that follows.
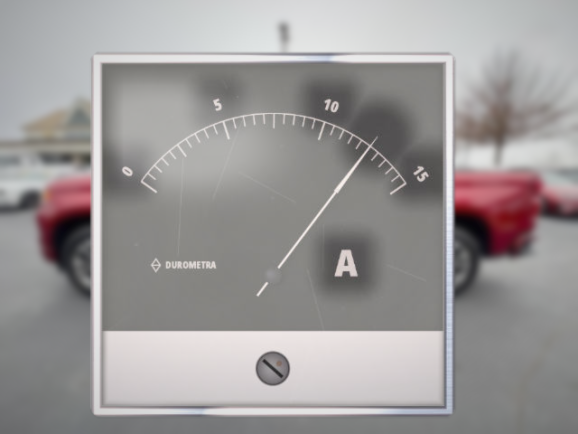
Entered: 12.5 A
